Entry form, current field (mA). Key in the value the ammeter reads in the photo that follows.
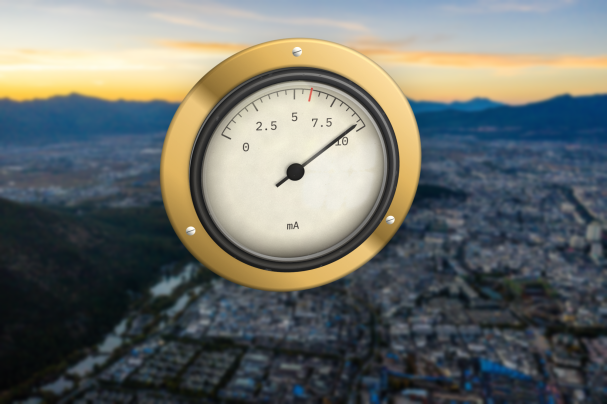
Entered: 9.5 mA
